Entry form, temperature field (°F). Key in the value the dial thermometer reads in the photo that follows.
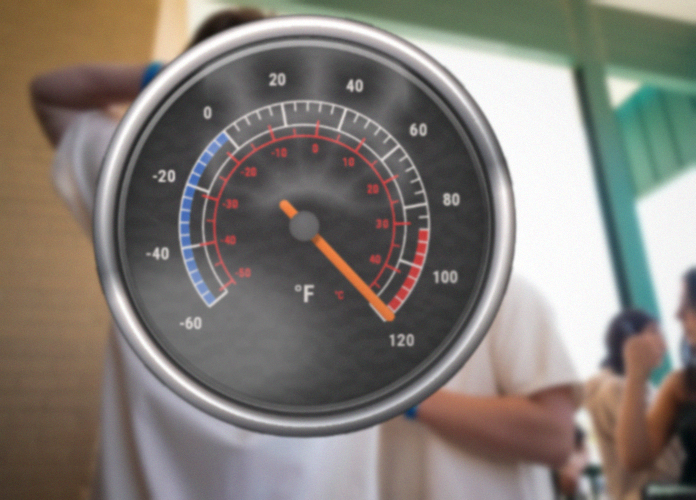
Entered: 118 °F
